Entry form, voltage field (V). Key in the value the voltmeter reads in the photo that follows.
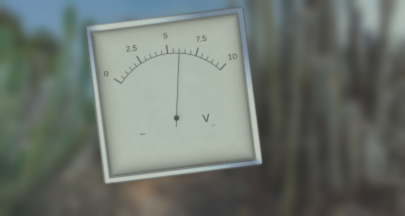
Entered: 6 V
